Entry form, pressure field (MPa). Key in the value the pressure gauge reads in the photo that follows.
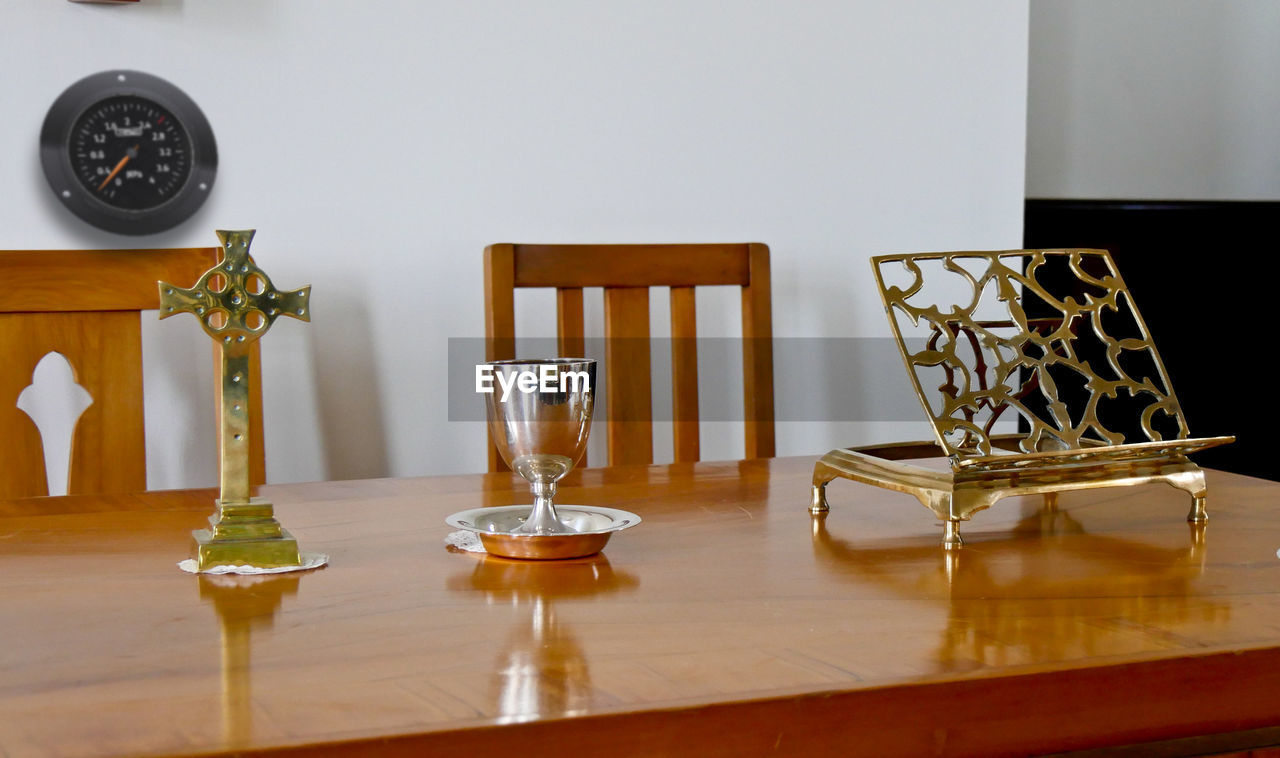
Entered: 0.2 MPa
